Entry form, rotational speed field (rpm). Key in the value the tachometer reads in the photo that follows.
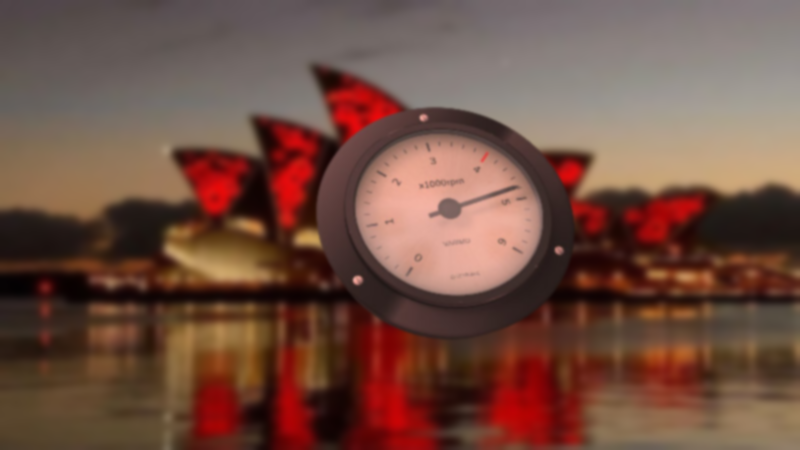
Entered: 4800 rpm
